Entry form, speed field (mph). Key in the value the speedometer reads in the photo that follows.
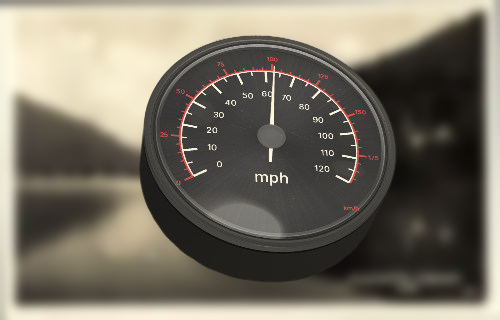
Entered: 62.5 mph
